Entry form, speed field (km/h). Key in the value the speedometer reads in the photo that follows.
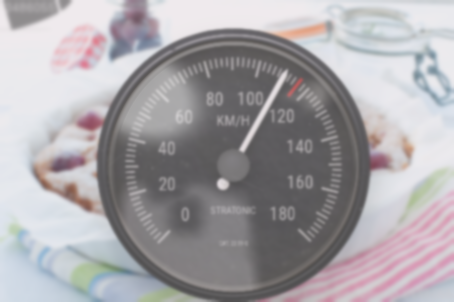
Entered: 110 km/h
